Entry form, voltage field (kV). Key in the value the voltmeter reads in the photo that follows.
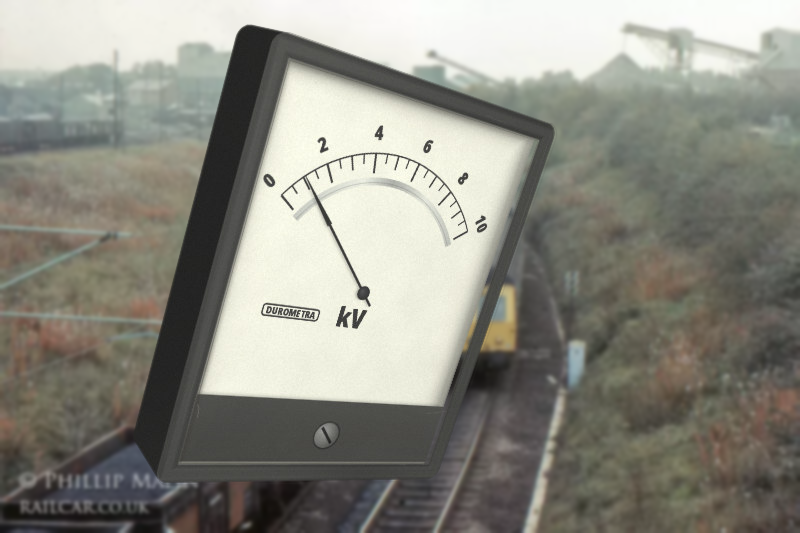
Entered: 1 kV
